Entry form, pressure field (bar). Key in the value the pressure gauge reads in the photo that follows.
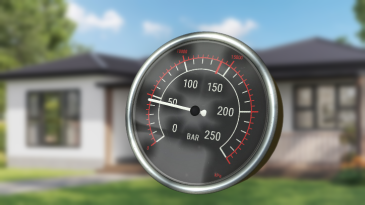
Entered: 45 bar
